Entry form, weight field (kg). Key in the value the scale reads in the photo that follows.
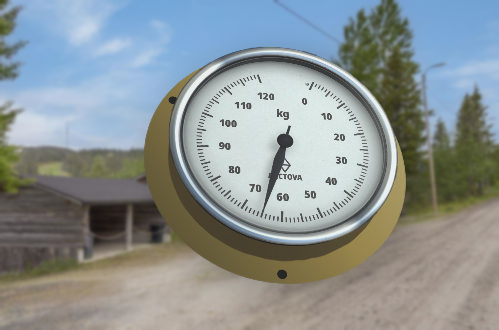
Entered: 65 kg
